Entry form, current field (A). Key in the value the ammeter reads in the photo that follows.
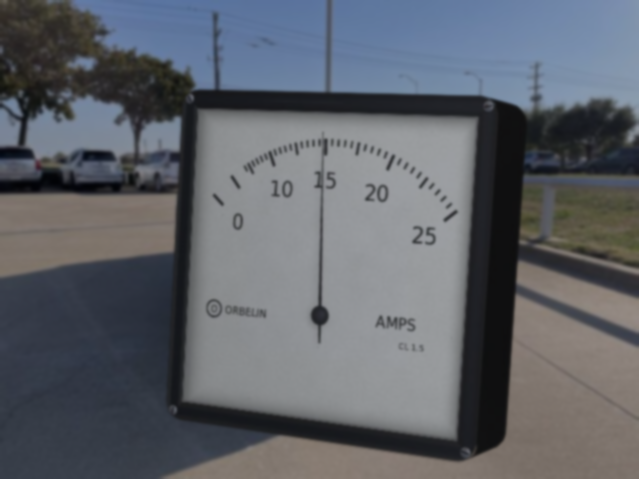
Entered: 15 A
